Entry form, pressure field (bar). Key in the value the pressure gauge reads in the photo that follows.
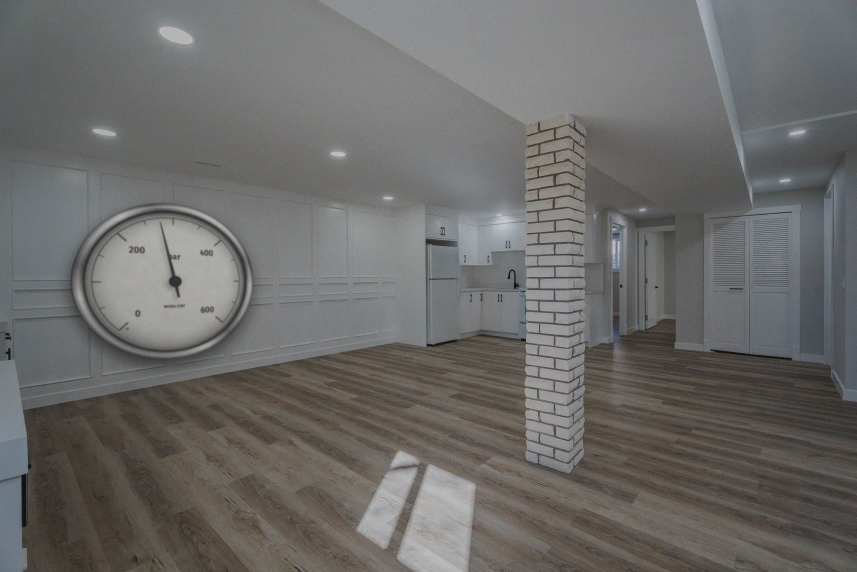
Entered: 275 bar
